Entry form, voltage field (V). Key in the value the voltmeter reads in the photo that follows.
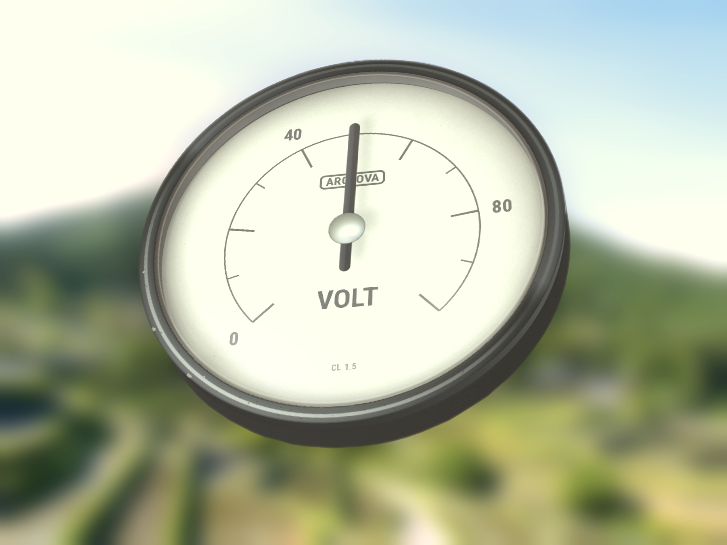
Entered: 50 V
